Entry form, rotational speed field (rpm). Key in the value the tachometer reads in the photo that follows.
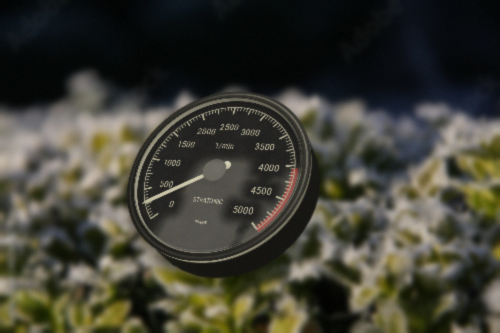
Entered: 250 rpm
